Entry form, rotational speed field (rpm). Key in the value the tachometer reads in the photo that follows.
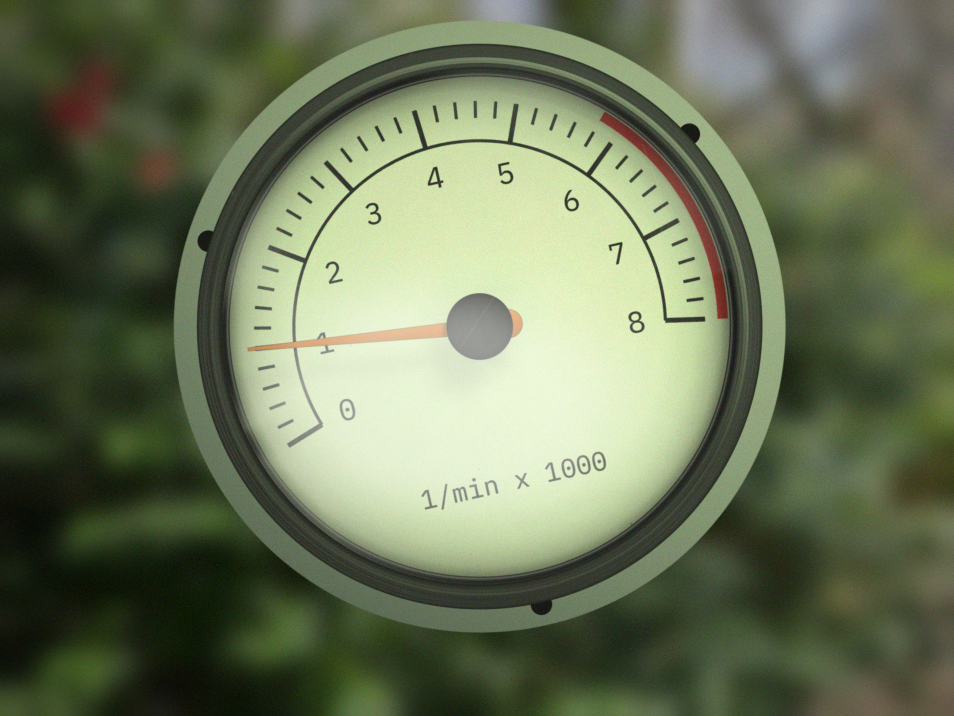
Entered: 1000 rpm
